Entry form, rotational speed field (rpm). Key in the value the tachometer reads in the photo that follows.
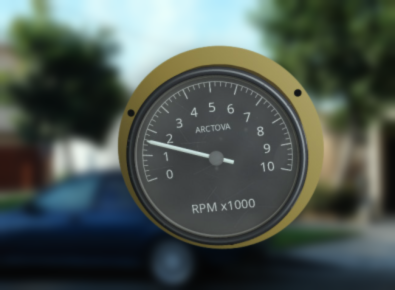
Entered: 1600 rpm
